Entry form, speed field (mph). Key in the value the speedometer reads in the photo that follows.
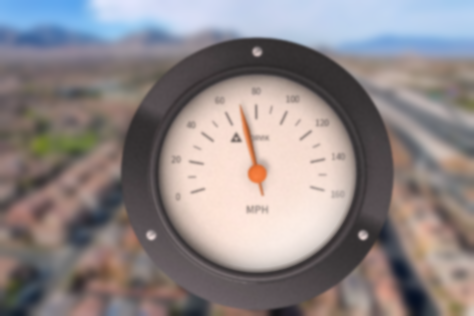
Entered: 70 mph
